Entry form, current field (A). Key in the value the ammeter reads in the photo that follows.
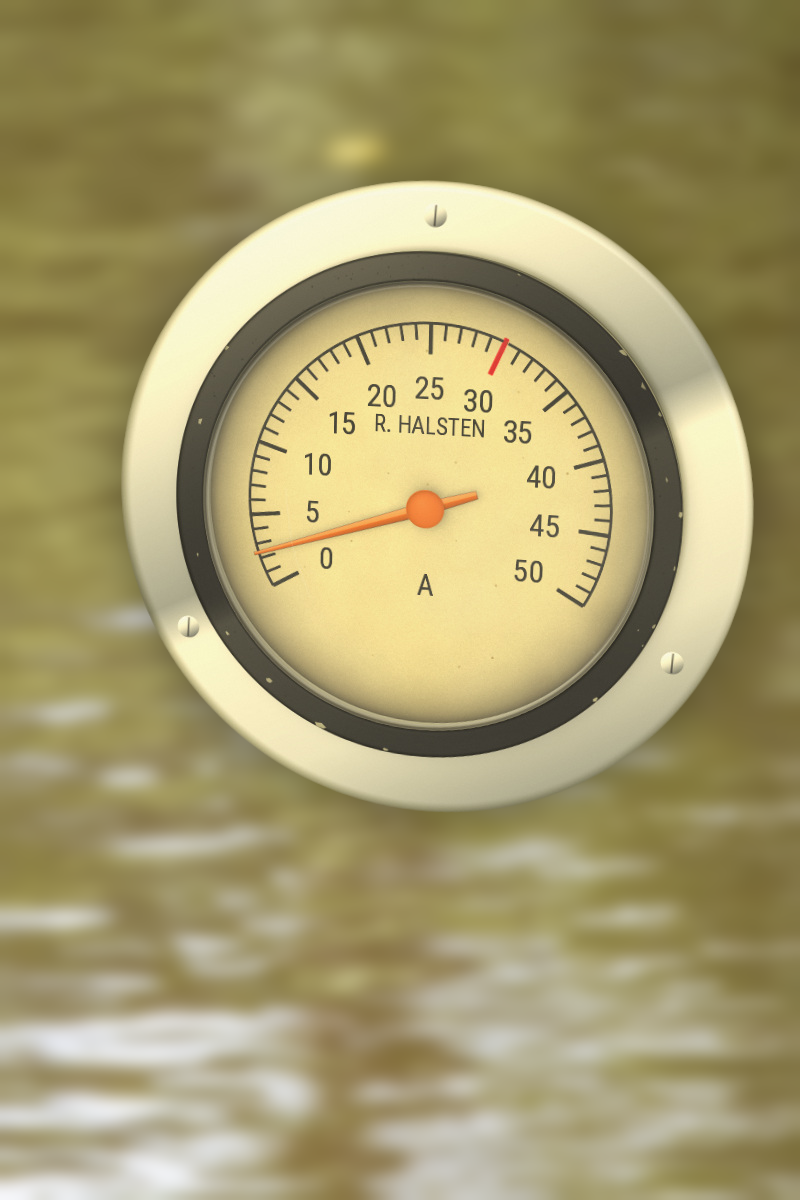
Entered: 2.5 A
